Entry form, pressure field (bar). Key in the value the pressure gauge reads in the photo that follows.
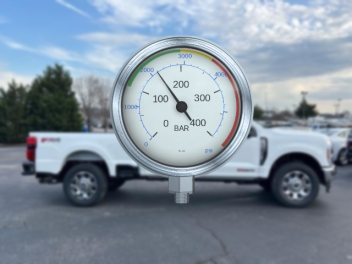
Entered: 150 bar
